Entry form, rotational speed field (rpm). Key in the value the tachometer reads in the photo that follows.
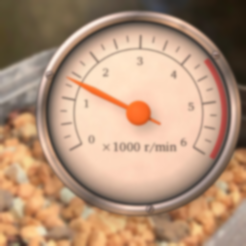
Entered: 1375 rpm
